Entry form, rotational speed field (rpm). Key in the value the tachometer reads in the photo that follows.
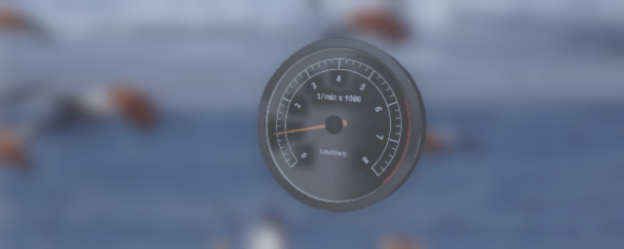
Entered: 1000 rpm
